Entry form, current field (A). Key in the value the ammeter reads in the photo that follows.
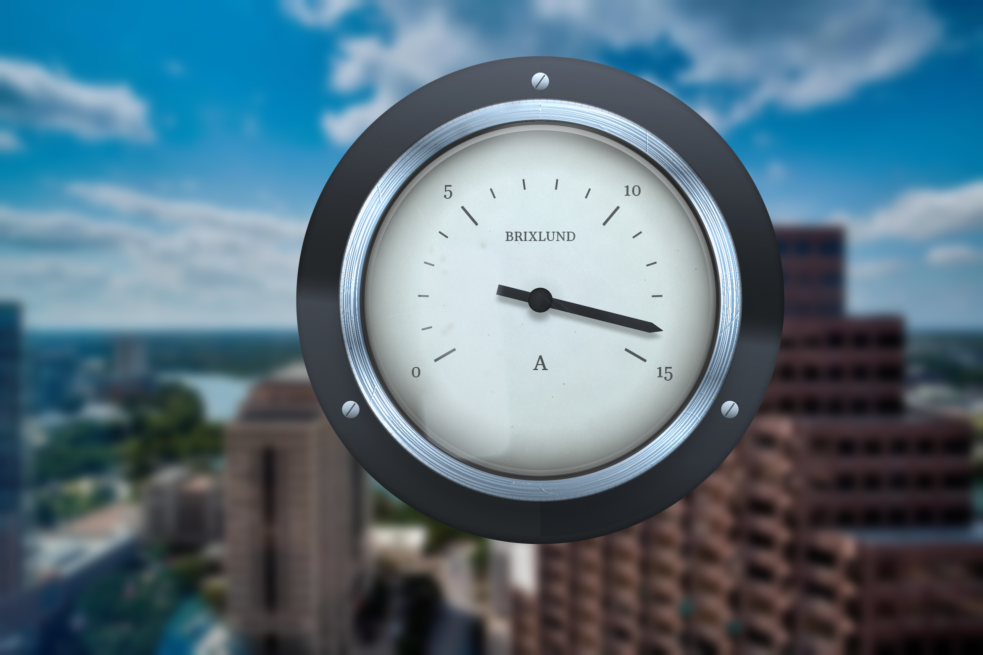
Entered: 14 A
